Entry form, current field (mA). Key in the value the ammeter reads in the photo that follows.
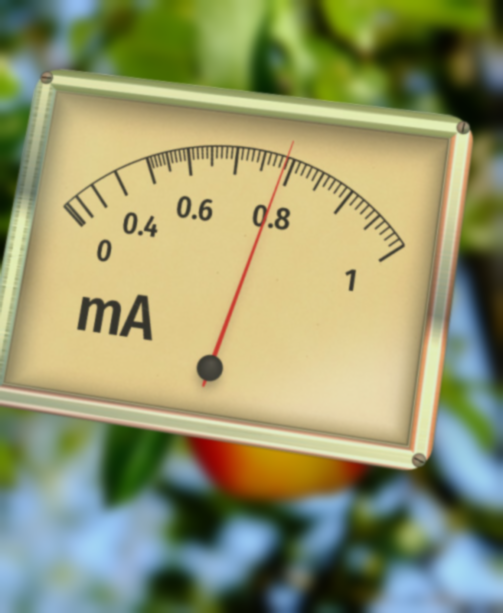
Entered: 0.79 mA
